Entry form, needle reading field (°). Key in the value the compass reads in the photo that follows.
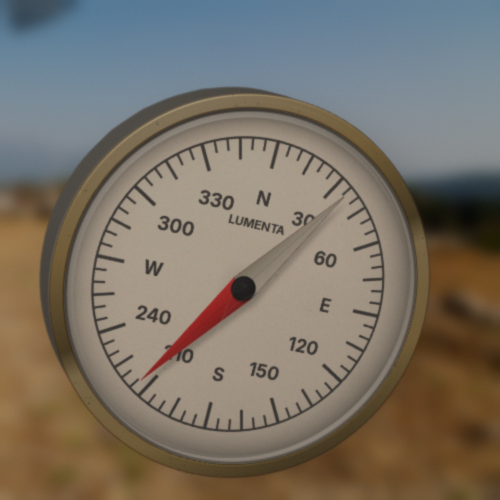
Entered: 215 °
